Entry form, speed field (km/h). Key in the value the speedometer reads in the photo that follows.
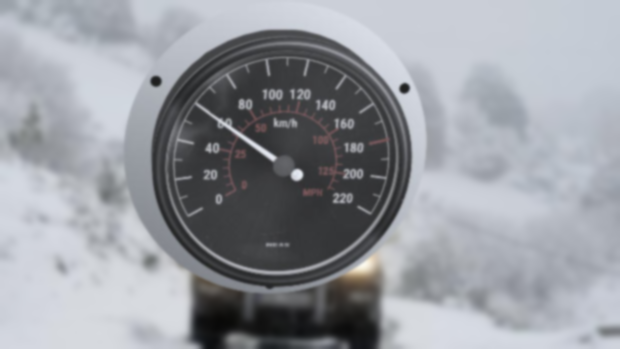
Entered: 60 km/h
